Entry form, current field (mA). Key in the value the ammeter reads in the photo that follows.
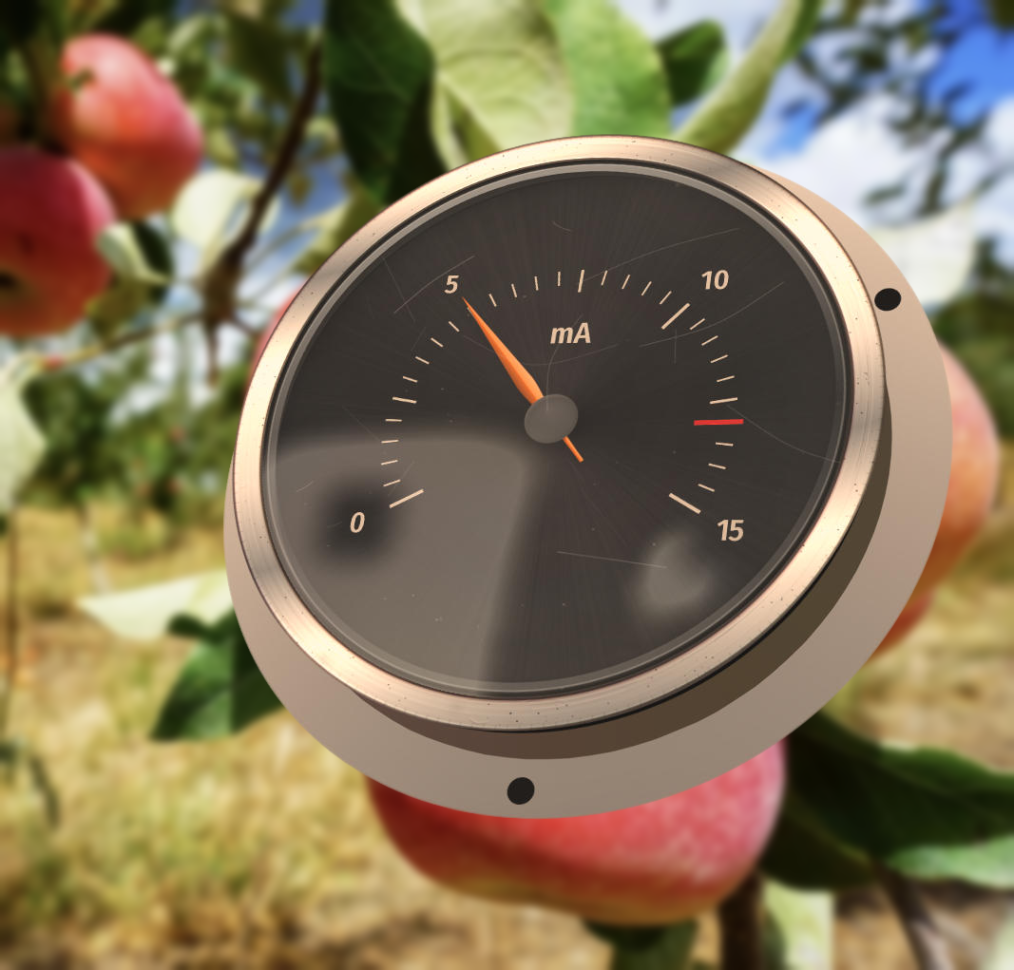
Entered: 5 mA
